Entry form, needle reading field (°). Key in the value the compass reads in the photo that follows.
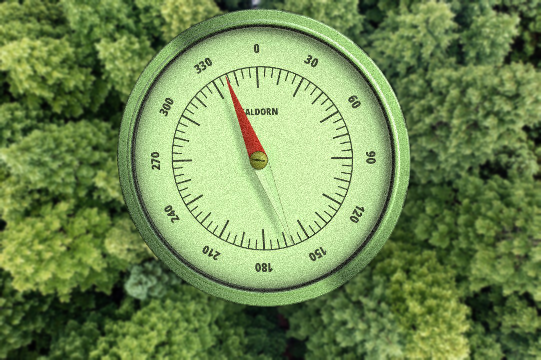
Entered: 340 °
